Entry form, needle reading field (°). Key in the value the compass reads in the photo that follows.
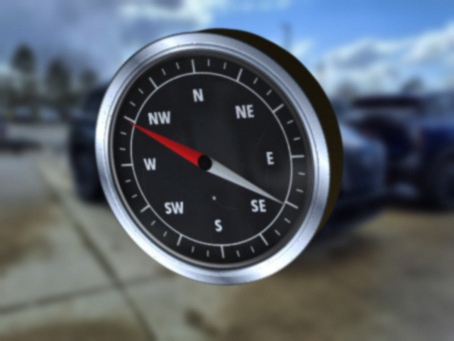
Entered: 300 °
